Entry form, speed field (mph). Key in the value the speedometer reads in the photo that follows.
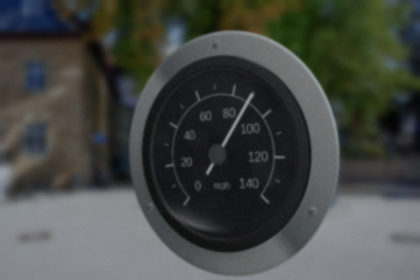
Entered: 90 mph
